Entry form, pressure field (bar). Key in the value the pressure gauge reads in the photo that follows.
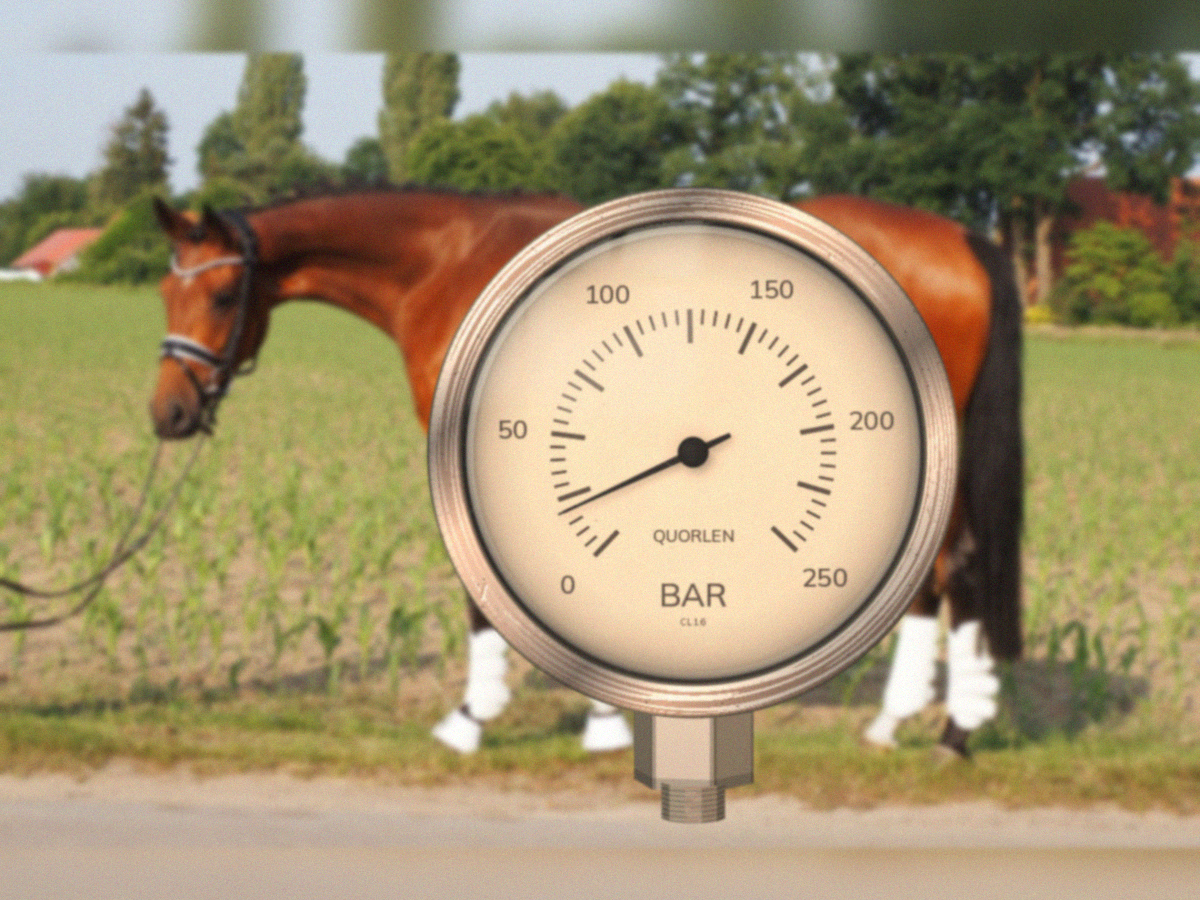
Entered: 20 bar
